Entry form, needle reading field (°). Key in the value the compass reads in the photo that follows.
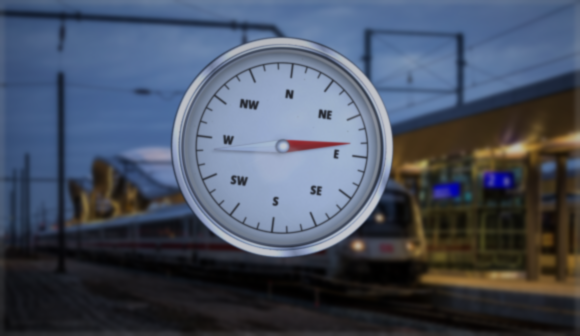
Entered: 80 °
